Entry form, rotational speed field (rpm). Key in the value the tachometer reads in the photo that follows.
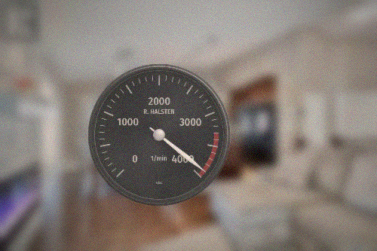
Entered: 3900 rpm
